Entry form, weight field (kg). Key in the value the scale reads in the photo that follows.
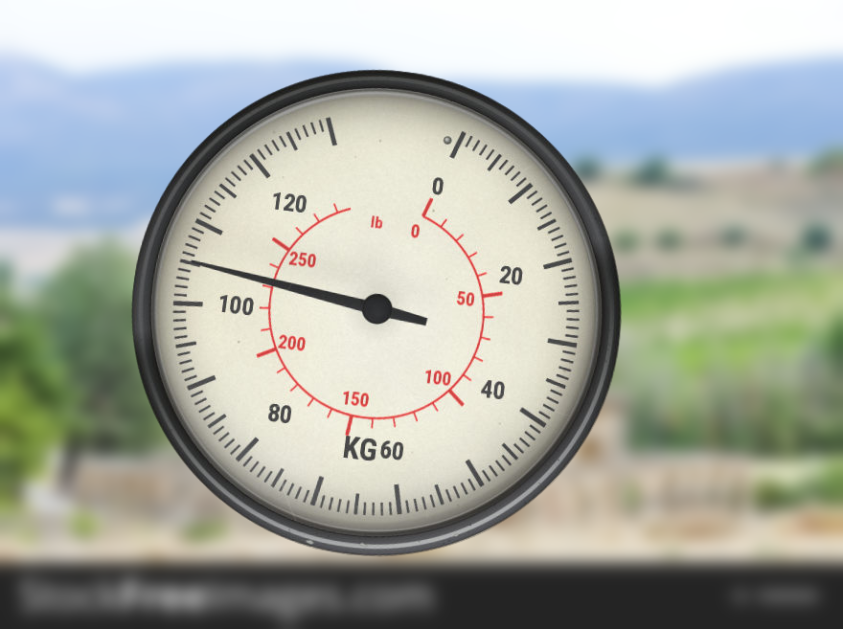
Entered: 105 kg
